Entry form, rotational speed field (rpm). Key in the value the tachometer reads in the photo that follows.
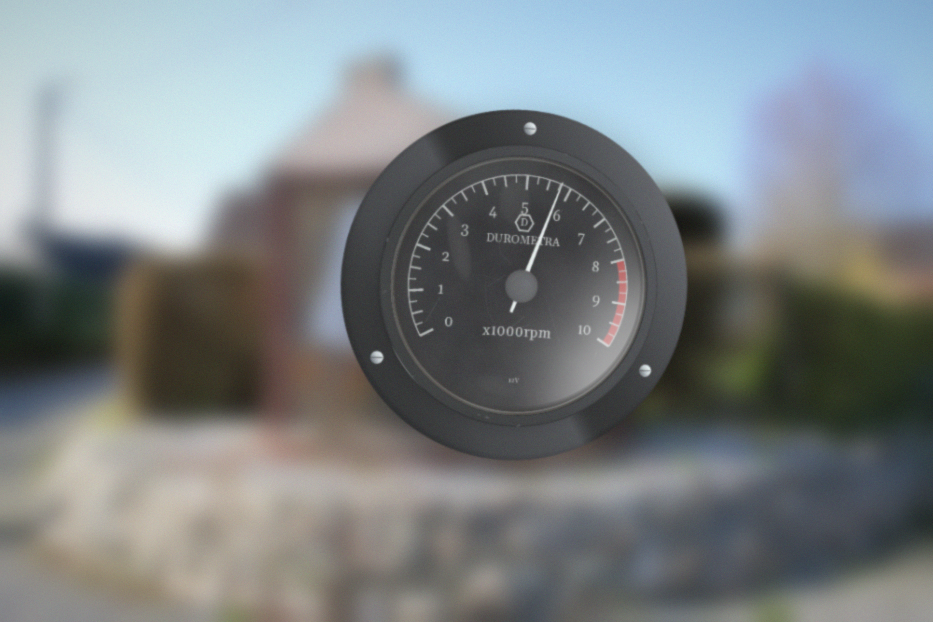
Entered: 5750 rpm
